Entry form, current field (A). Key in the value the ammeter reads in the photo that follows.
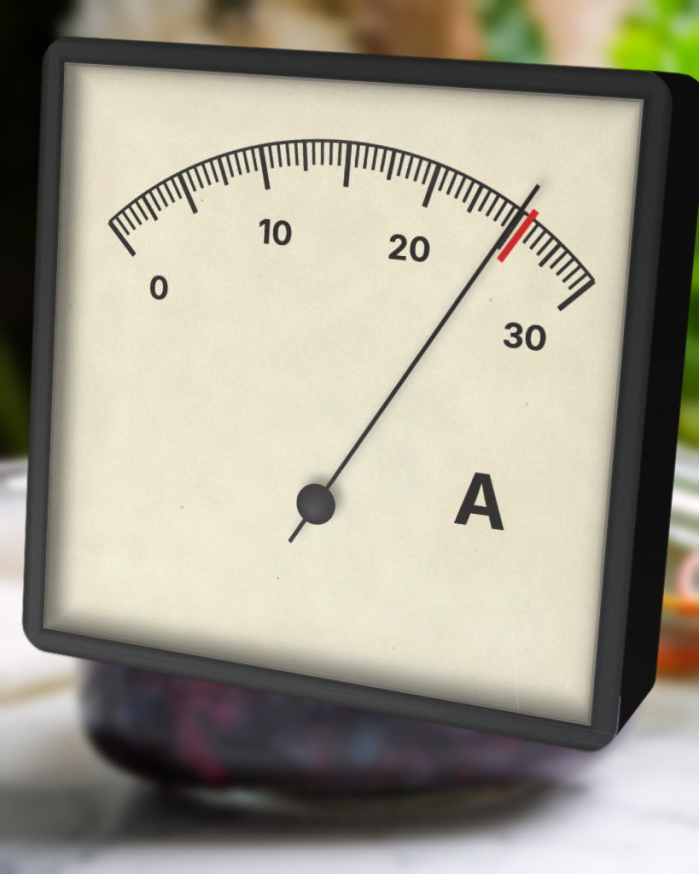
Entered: 25 A
